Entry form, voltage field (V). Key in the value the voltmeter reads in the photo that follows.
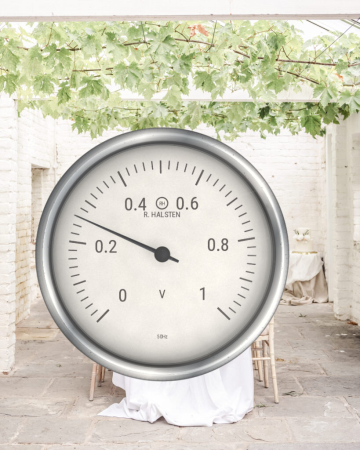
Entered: 0.26 V
